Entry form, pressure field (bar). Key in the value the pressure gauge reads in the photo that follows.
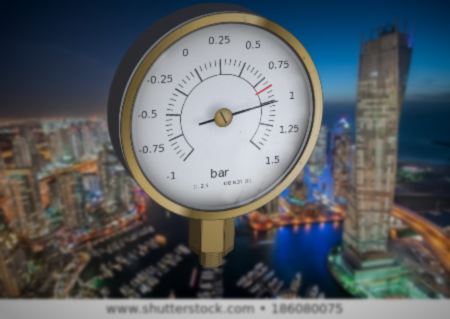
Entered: 1 bar
